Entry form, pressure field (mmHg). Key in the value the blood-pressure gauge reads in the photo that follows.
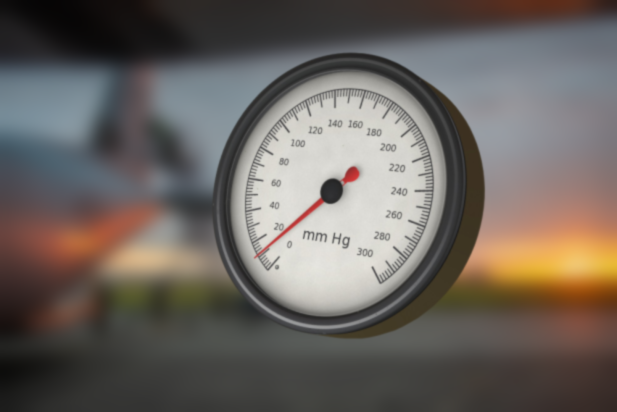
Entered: 10 mmHg
